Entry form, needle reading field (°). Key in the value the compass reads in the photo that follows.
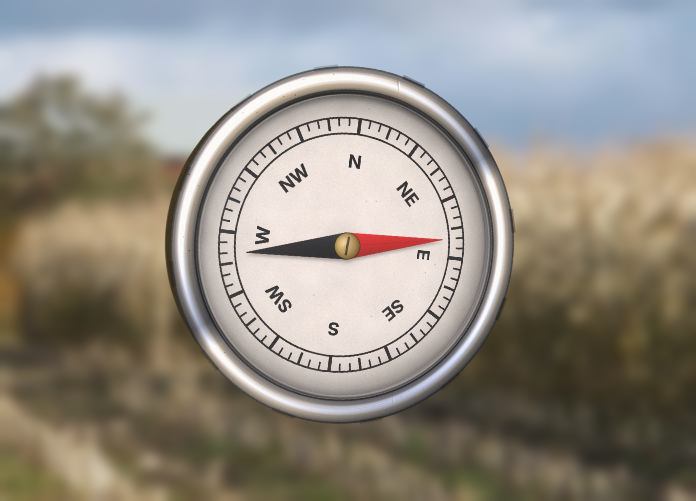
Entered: 80 °
